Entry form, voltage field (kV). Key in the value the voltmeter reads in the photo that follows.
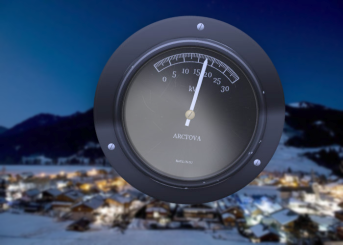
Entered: 17.5 kV
